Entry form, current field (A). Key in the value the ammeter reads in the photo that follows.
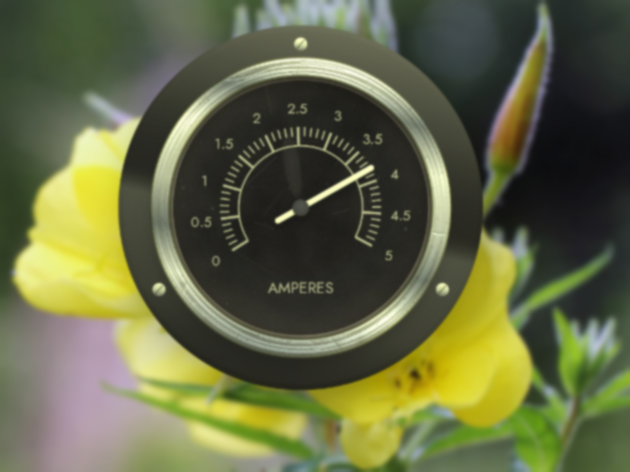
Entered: 3.8 A
